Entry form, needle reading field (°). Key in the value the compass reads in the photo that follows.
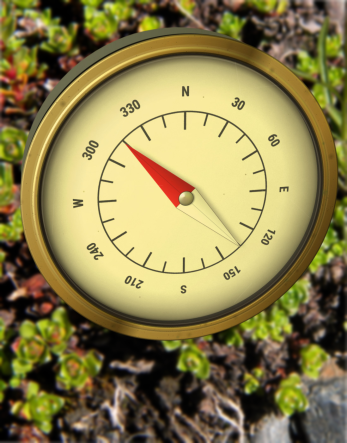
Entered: 315 °
